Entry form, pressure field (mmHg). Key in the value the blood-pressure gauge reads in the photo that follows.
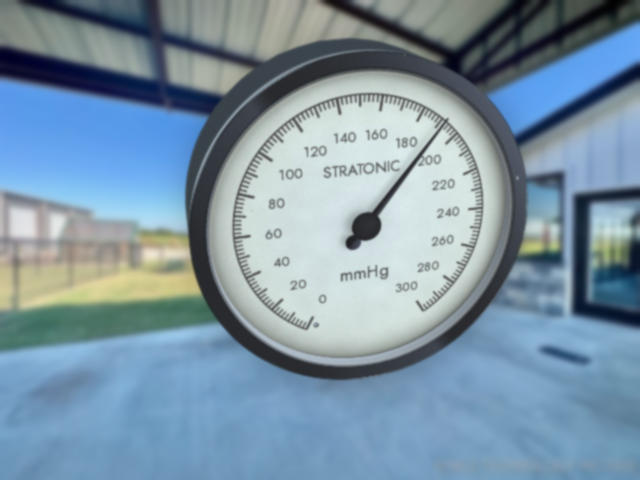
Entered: 190 mmHg
